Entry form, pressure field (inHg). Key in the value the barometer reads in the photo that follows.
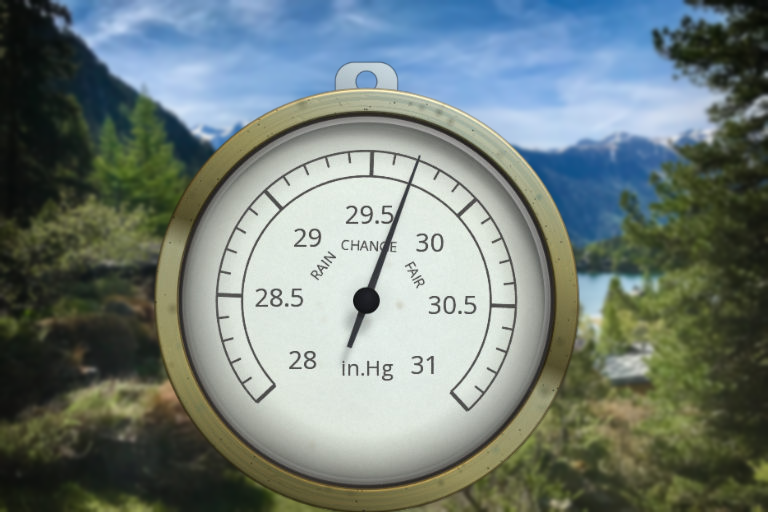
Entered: 29.7 inHg
